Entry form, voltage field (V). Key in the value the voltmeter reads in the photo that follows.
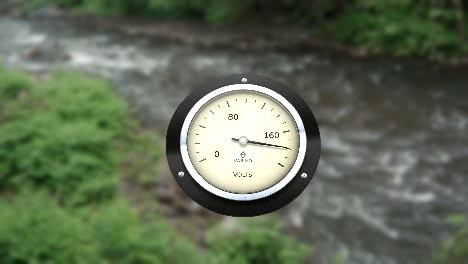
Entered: 180 V
